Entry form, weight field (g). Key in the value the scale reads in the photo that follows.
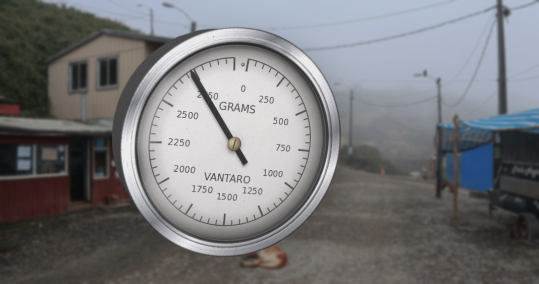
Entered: 2725 g
